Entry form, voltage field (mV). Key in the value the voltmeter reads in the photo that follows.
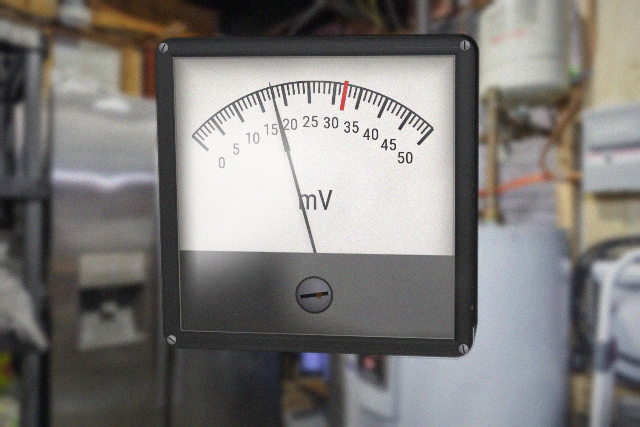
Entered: 18 mV
